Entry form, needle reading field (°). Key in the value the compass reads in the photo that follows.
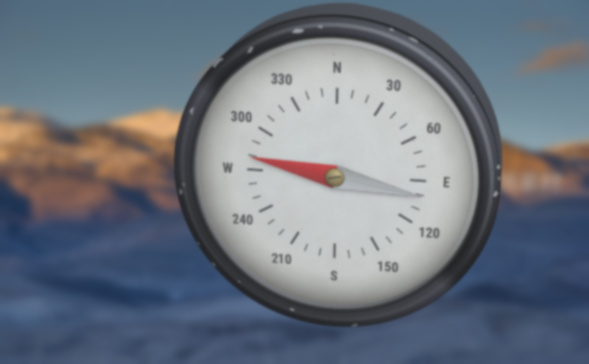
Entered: 280 °
